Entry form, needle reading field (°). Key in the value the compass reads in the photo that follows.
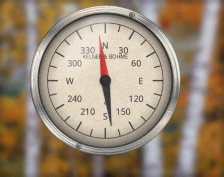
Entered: 352.5 °
